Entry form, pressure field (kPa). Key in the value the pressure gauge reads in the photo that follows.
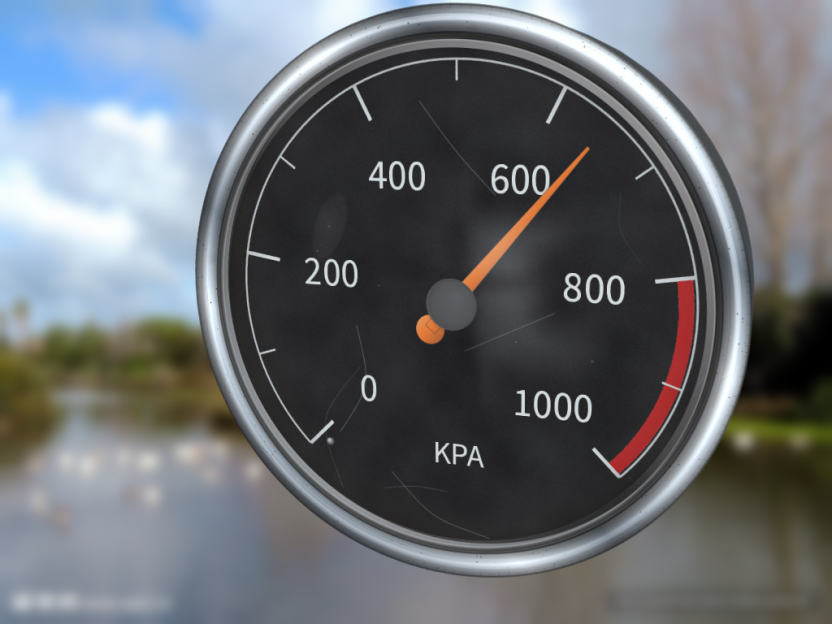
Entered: 650 kPa
